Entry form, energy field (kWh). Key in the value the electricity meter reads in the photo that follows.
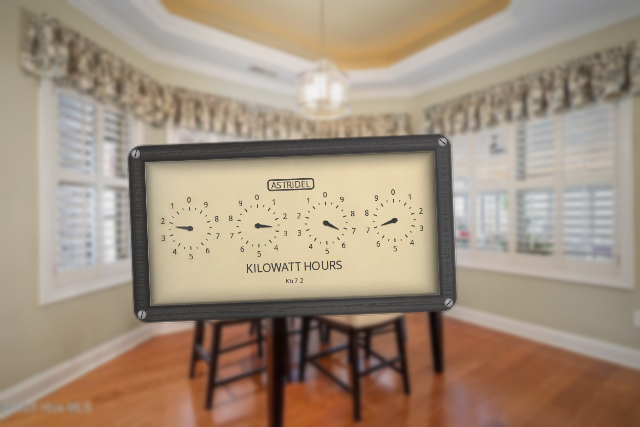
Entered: 2267 kWh
